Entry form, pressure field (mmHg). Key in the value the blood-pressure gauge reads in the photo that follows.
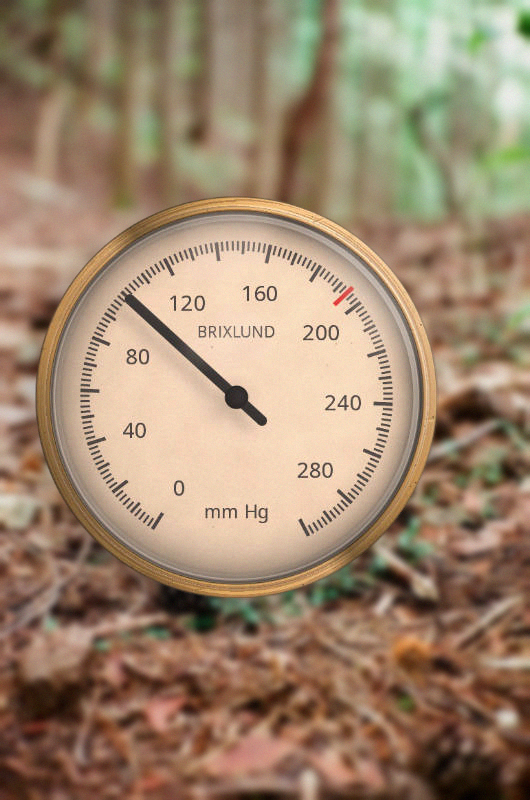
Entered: 100 mmHg
